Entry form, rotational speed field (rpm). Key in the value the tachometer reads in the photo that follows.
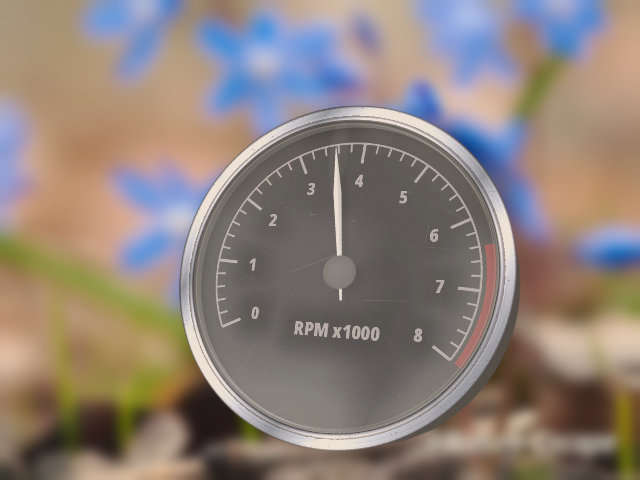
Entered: 3600 rpm
